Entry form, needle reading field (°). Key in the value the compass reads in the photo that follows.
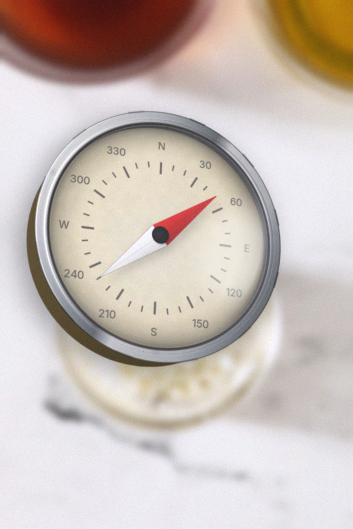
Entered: 50 °
